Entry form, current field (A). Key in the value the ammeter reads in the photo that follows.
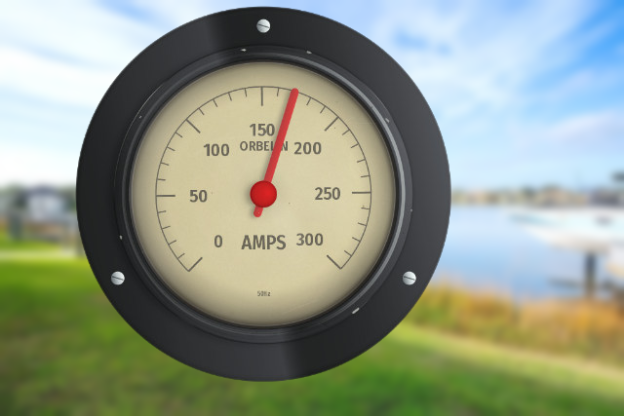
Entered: 170 A
